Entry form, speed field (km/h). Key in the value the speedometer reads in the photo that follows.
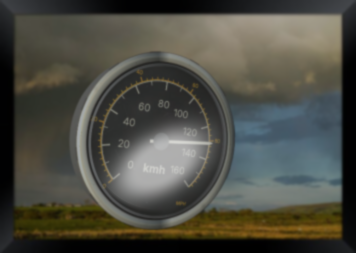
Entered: 130 km/h
